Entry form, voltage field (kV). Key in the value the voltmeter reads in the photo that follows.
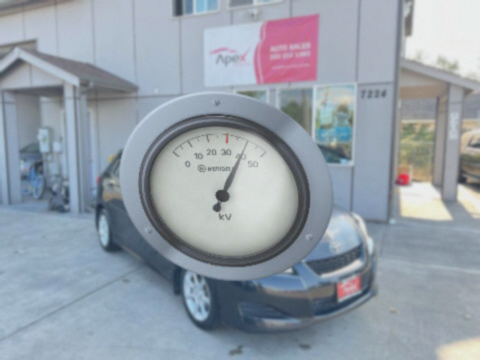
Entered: 40 kV
